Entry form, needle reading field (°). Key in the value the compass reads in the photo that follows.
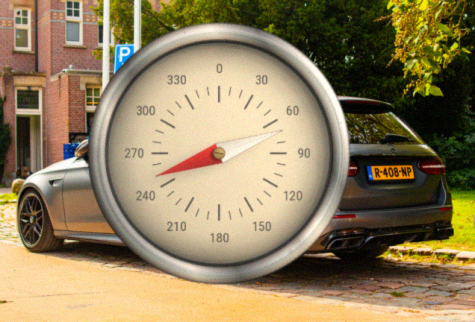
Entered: 250 °
